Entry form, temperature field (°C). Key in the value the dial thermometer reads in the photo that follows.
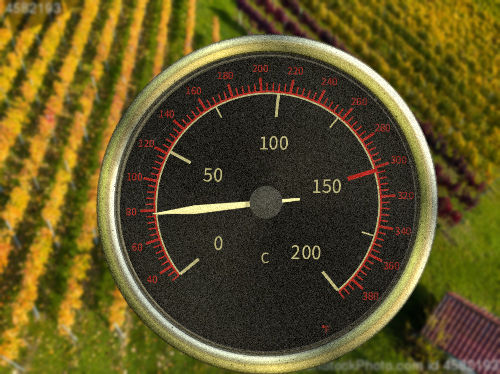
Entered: 25 °C
